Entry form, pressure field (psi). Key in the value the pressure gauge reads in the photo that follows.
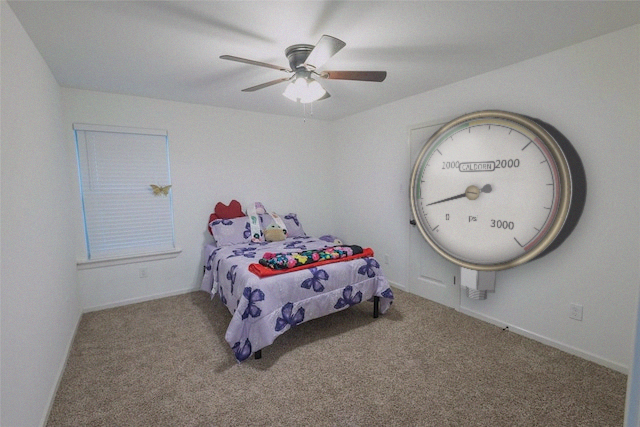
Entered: 300 psi
